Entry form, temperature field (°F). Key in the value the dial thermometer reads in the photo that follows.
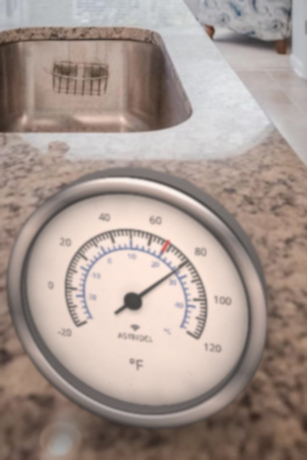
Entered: 80 °F
